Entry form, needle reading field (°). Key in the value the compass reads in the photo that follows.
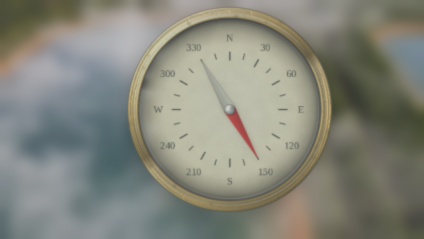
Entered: 150 °
